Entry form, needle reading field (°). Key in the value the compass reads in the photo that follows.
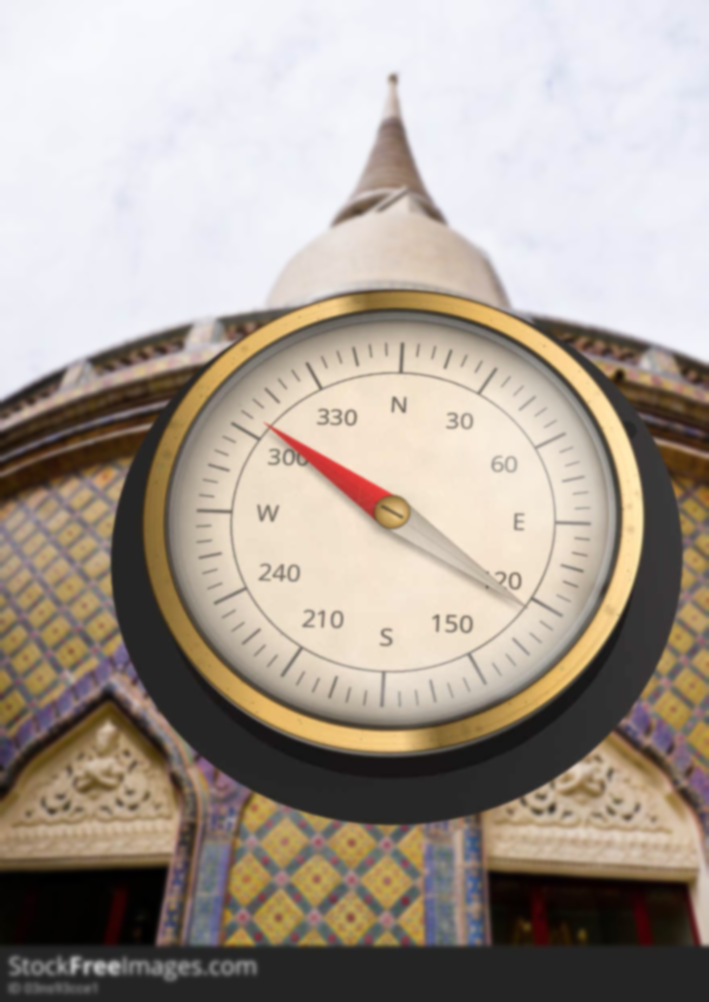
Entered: 305 °
